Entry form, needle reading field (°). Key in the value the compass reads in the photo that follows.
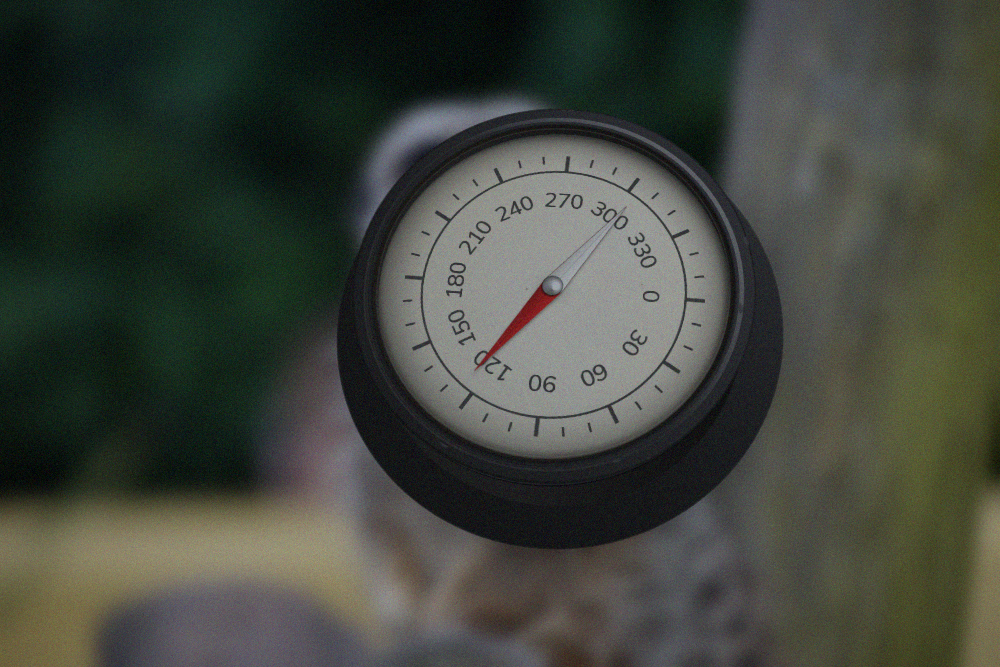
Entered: 125 °
